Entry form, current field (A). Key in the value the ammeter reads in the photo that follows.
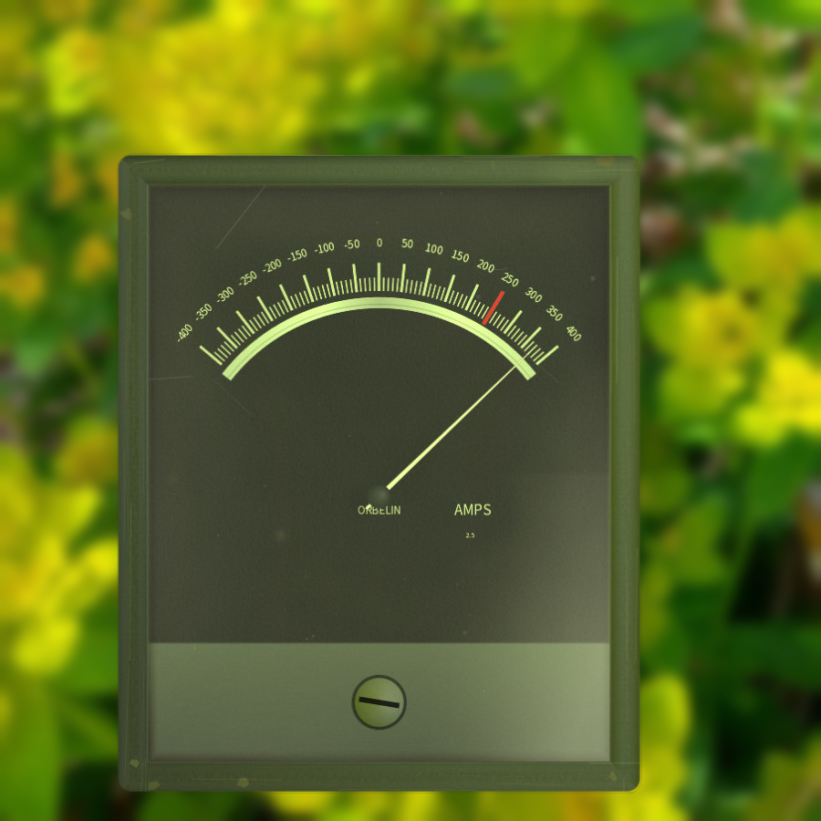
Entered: 370 A
